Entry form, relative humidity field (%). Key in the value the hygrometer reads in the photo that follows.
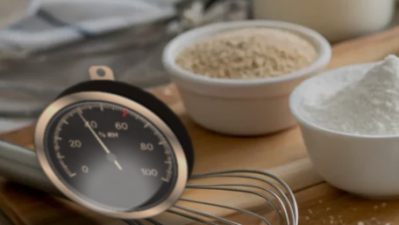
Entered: 40 %
